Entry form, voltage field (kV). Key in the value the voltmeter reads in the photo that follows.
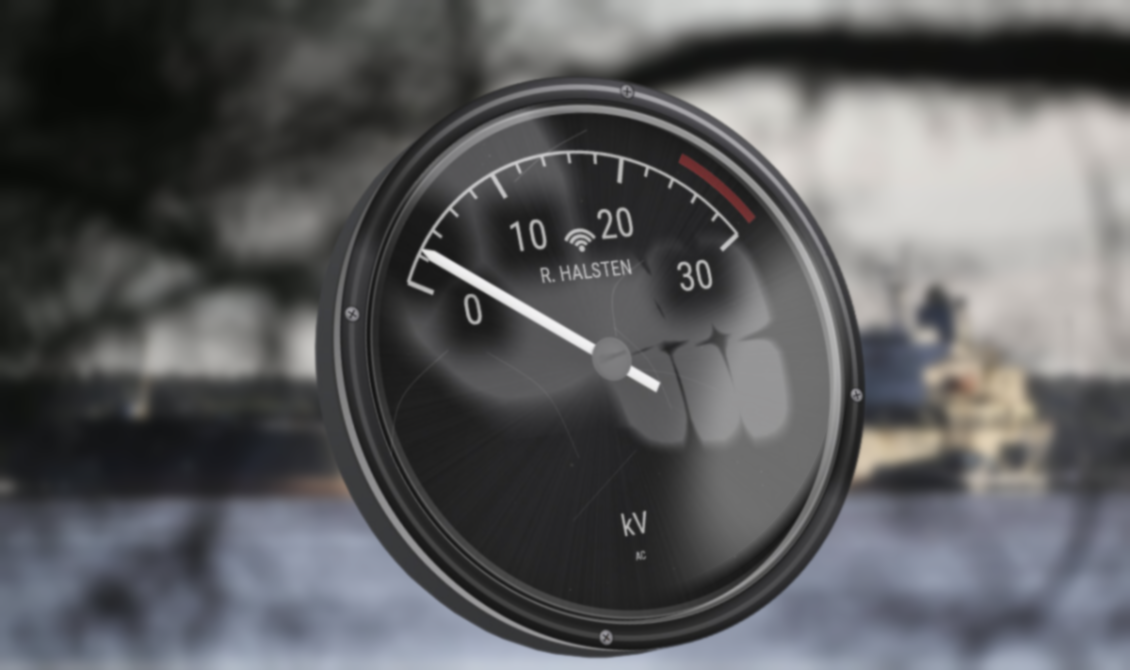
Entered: 2 kV
